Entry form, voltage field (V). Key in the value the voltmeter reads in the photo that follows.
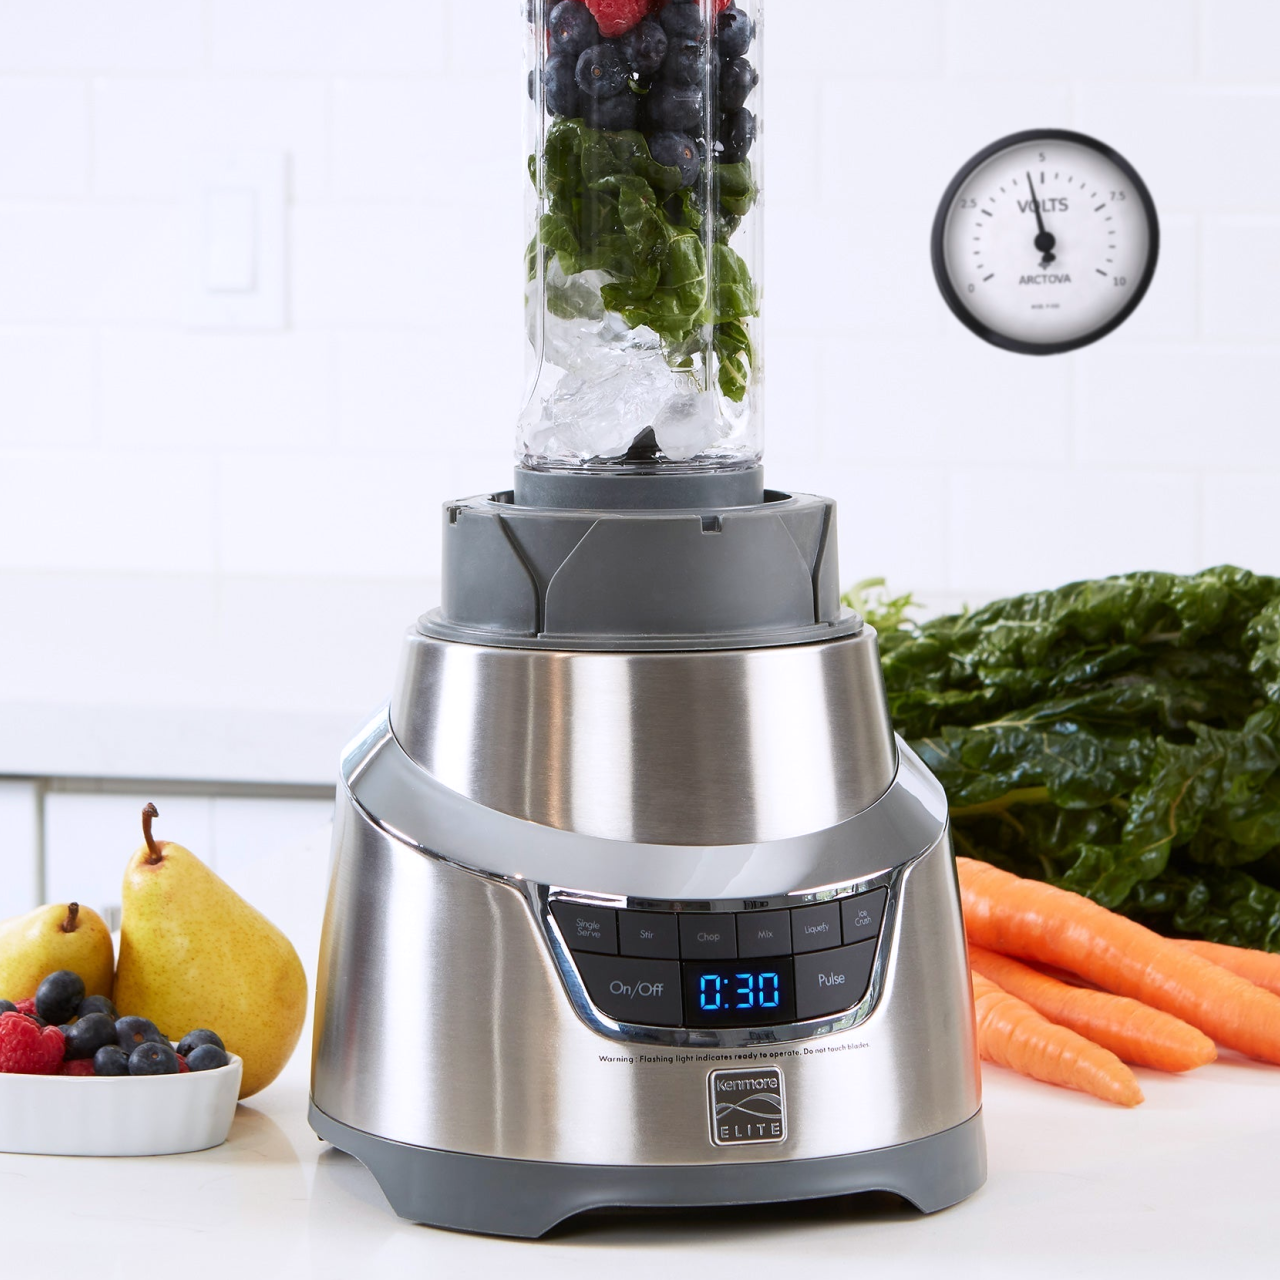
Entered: 4.5 V
